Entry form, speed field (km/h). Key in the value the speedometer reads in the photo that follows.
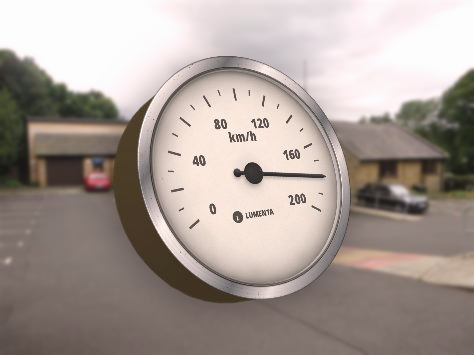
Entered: 180 km/h
